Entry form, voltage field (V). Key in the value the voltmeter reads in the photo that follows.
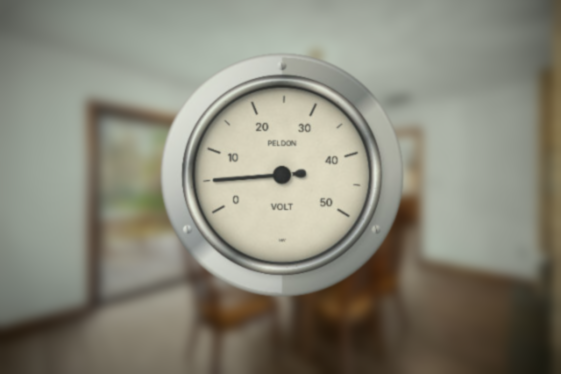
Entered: 5 V
